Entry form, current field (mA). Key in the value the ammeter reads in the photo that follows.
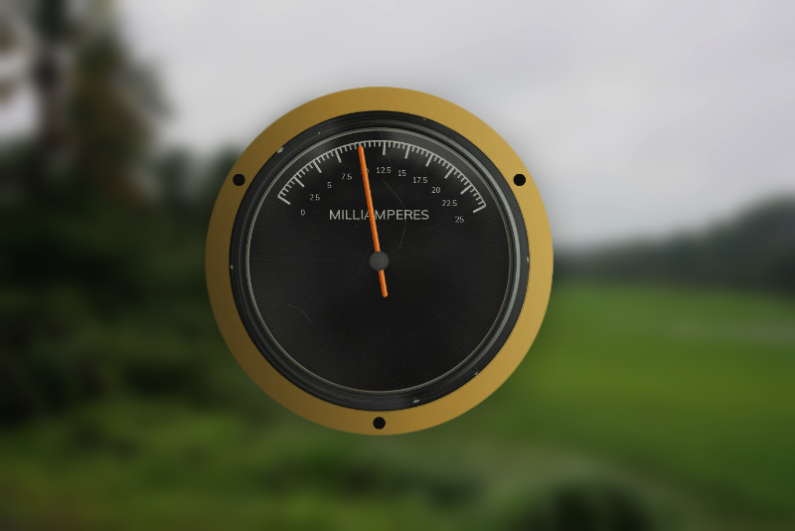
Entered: 10 mA
